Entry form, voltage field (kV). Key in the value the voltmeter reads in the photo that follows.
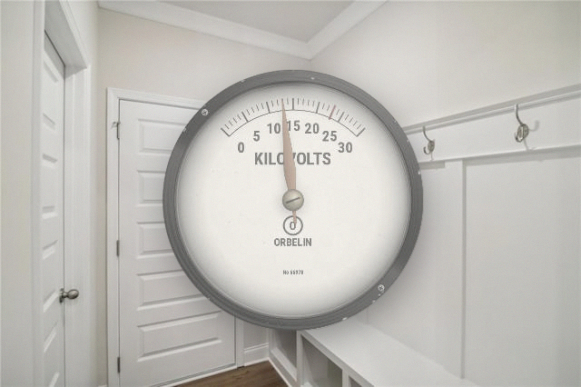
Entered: 13 kV
